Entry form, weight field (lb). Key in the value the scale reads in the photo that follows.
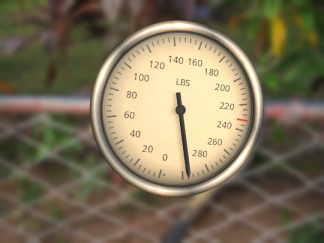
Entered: 296 lb
